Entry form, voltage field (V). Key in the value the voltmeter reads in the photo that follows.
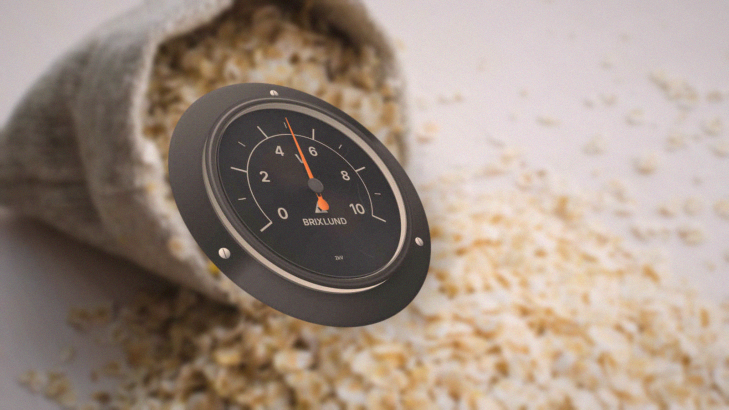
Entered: 5 V
